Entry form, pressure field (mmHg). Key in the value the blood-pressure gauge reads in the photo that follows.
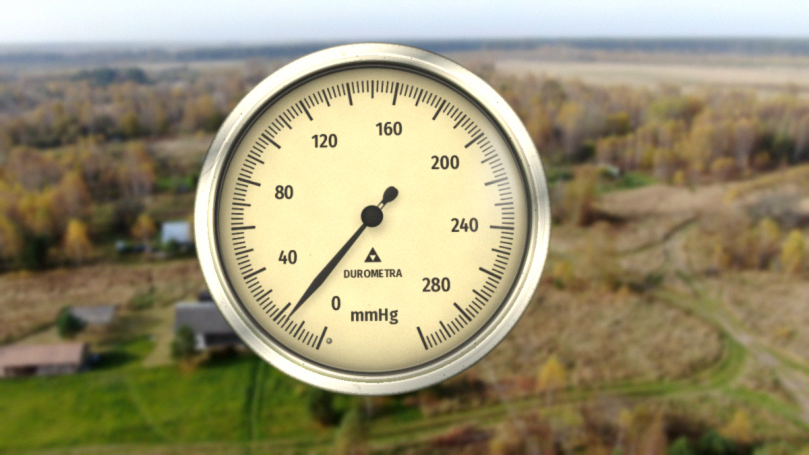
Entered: 16 mmHg
